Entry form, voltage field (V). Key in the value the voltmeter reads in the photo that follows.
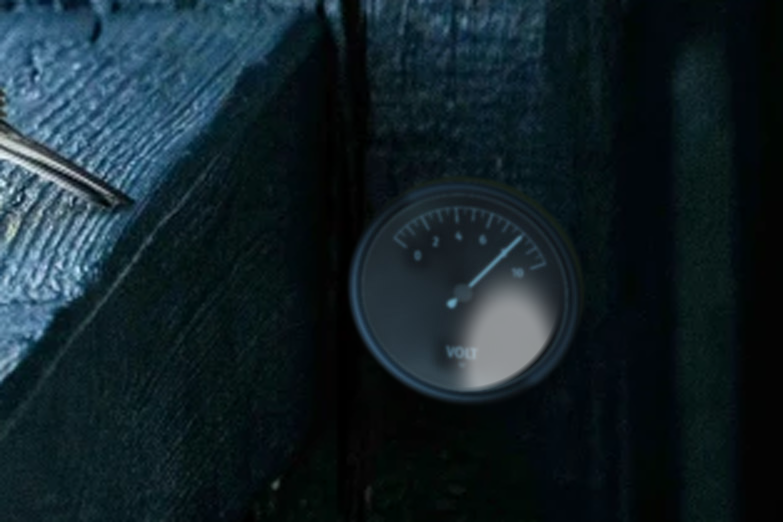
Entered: 8 V
